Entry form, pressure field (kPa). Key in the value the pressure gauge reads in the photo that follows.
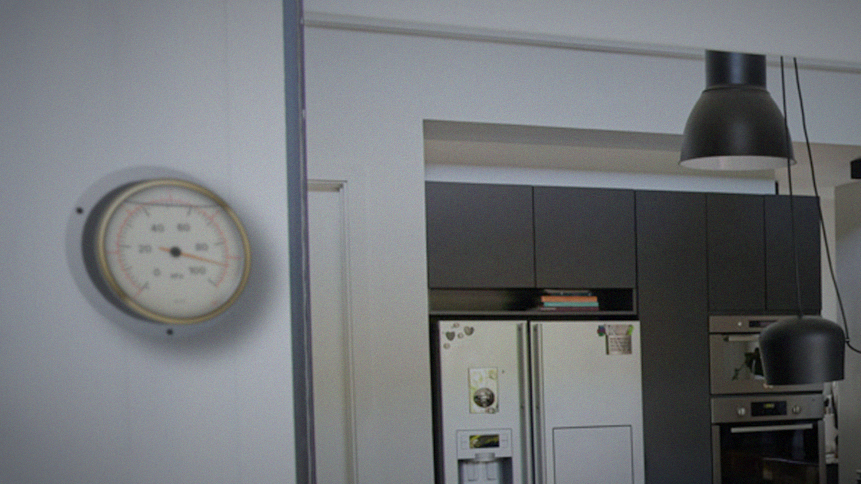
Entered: 90 kPa
